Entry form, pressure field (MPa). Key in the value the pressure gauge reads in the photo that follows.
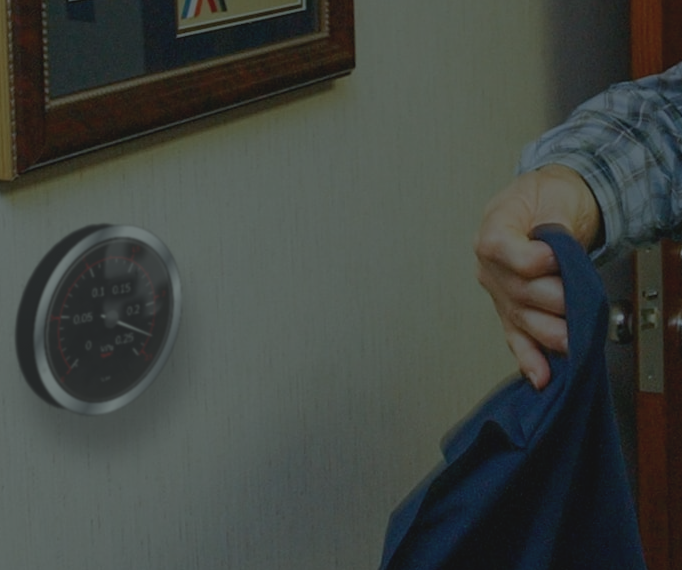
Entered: 0.23 MPa
